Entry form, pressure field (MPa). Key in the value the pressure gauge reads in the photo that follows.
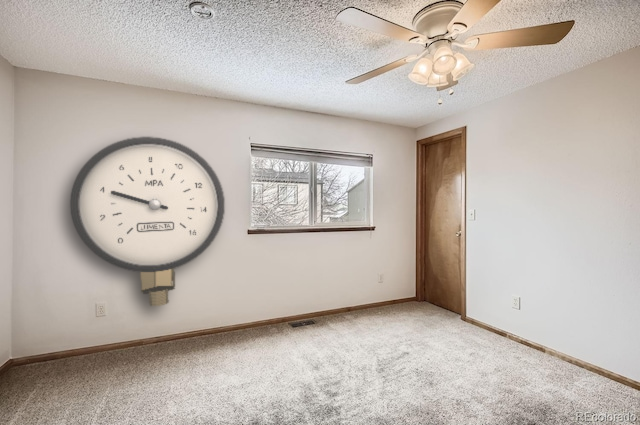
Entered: 4 MPa
